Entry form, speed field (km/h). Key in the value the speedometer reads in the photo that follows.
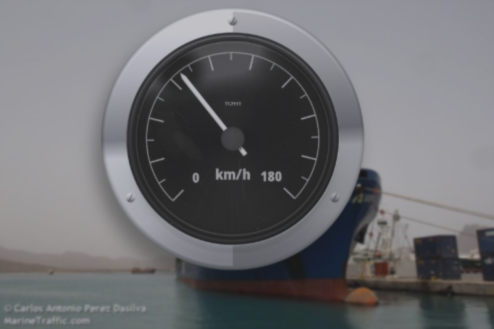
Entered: 65 km/h
